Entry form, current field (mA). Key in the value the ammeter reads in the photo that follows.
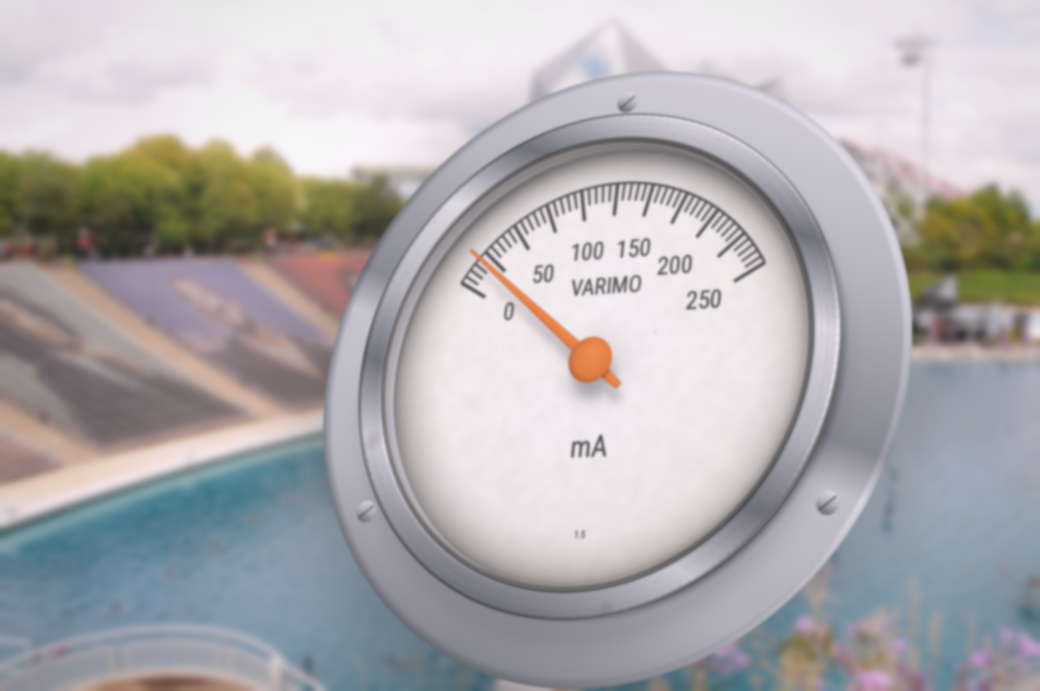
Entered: 20 mA
